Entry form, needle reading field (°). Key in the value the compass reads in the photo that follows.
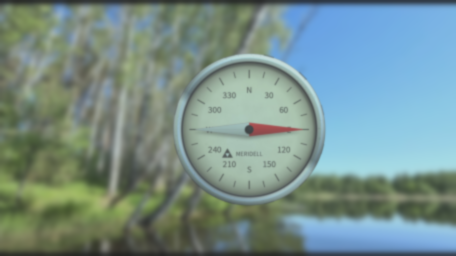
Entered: 90 °
